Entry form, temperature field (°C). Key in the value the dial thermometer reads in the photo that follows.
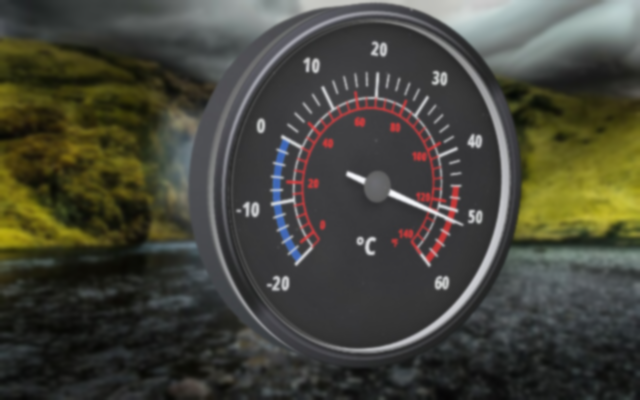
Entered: 52 °C
